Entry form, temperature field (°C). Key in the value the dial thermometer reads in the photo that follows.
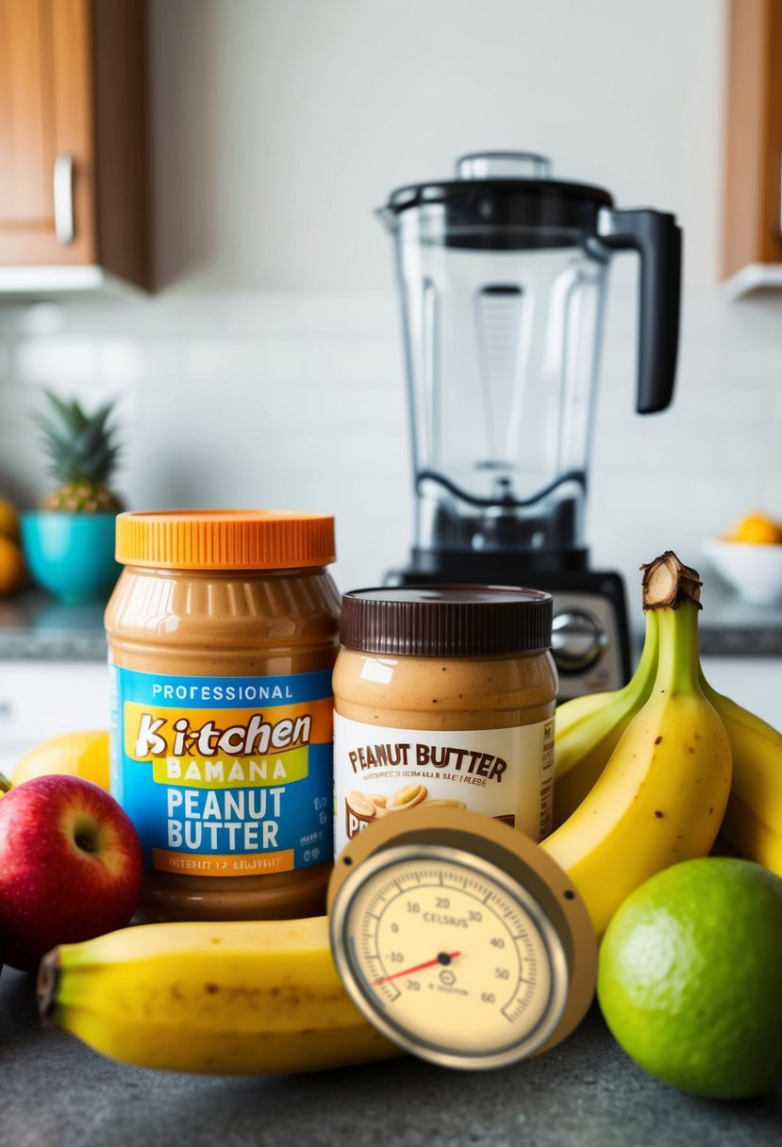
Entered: -15 °C
